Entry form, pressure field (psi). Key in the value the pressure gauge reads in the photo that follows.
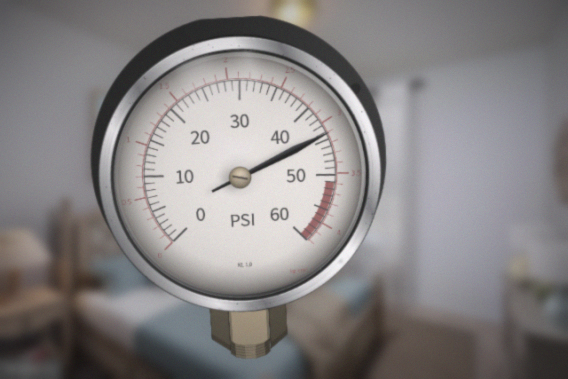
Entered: 44 psi
